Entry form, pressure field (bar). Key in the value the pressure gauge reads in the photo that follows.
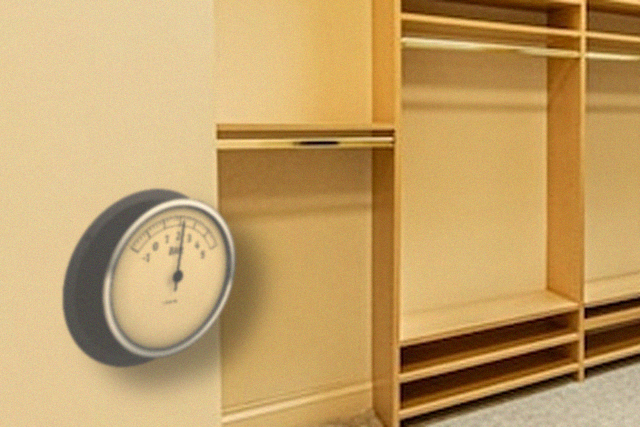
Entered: 2 bar
